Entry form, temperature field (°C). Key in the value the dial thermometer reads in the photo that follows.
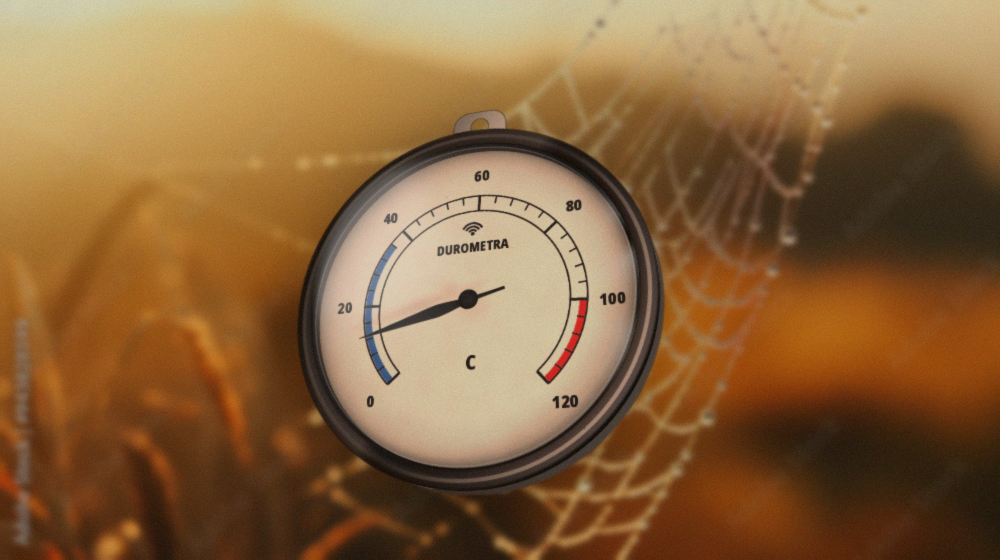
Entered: 12 °C
